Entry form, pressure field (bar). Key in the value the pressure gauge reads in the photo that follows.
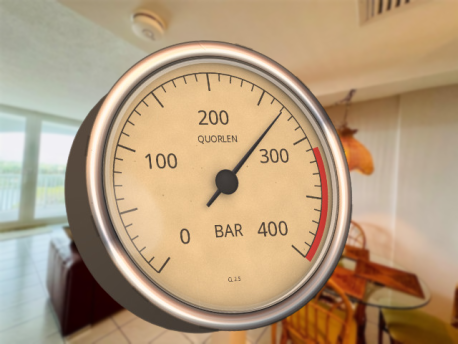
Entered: 270 bar
